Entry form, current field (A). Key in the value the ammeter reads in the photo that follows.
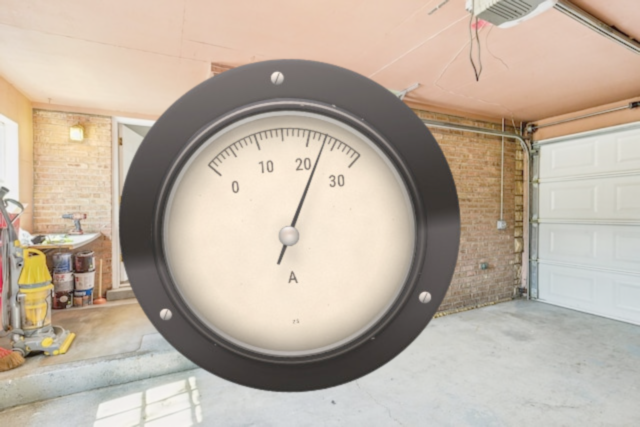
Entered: 23 A
